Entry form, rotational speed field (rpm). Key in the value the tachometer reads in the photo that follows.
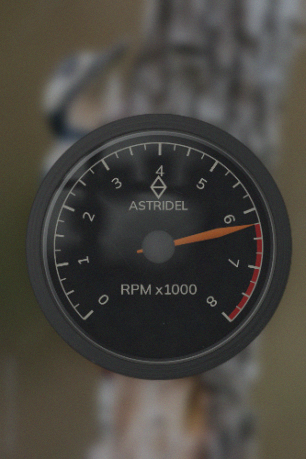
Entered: 6250 rpm
